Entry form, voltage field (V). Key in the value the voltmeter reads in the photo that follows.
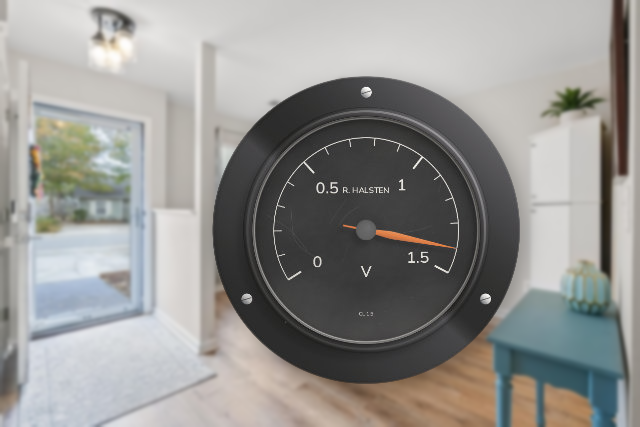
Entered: 1.4 V
